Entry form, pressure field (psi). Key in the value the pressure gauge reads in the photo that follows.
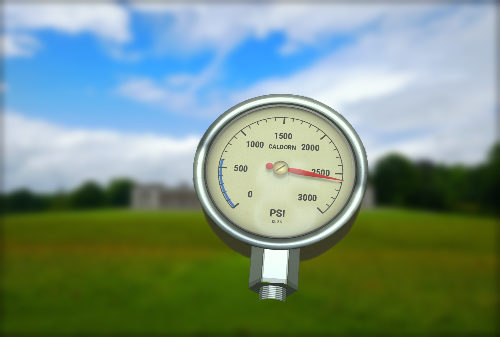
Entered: 2600 psi
